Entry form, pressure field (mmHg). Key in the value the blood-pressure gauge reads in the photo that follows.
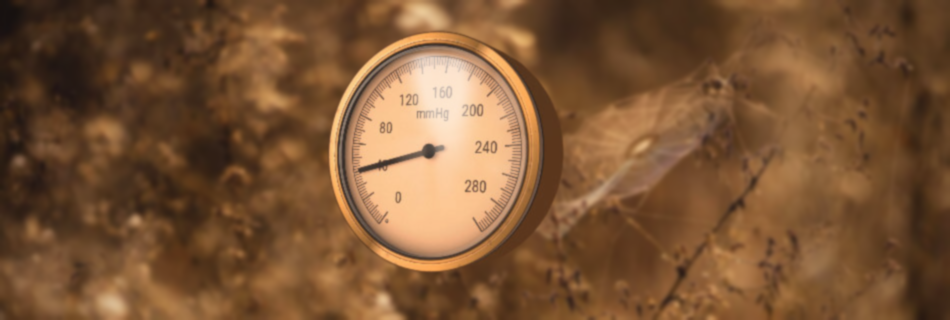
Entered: 40 mmHg
